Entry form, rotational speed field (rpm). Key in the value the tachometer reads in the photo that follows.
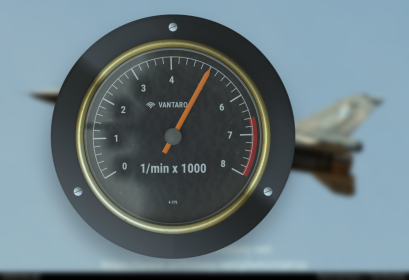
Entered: 5000 rpm
